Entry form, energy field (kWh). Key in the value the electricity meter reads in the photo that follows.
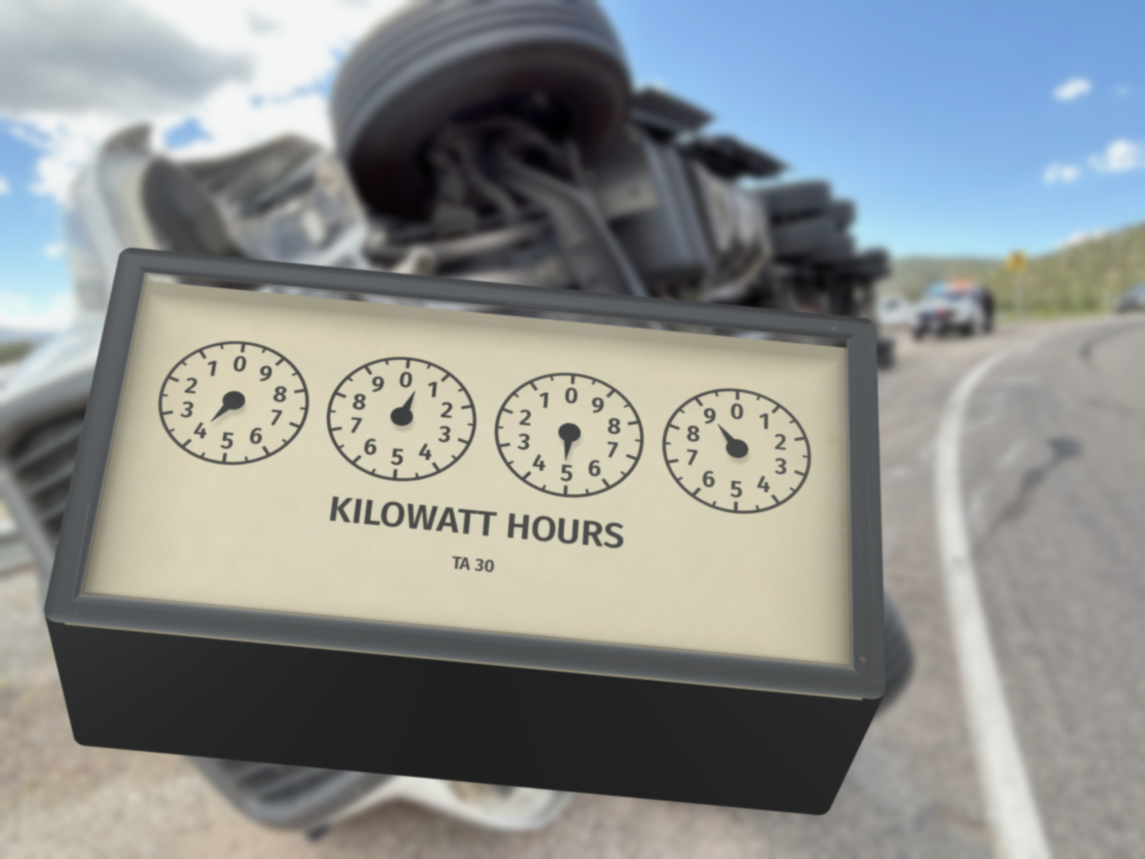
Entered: 4049 kWh
